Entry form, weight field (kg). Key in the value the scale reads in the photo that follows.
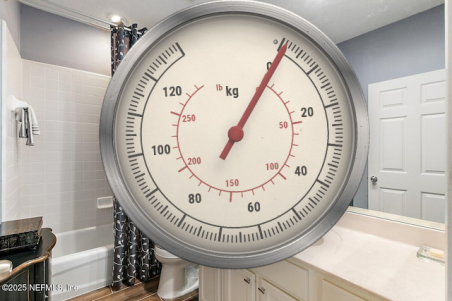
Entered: 1 kg
